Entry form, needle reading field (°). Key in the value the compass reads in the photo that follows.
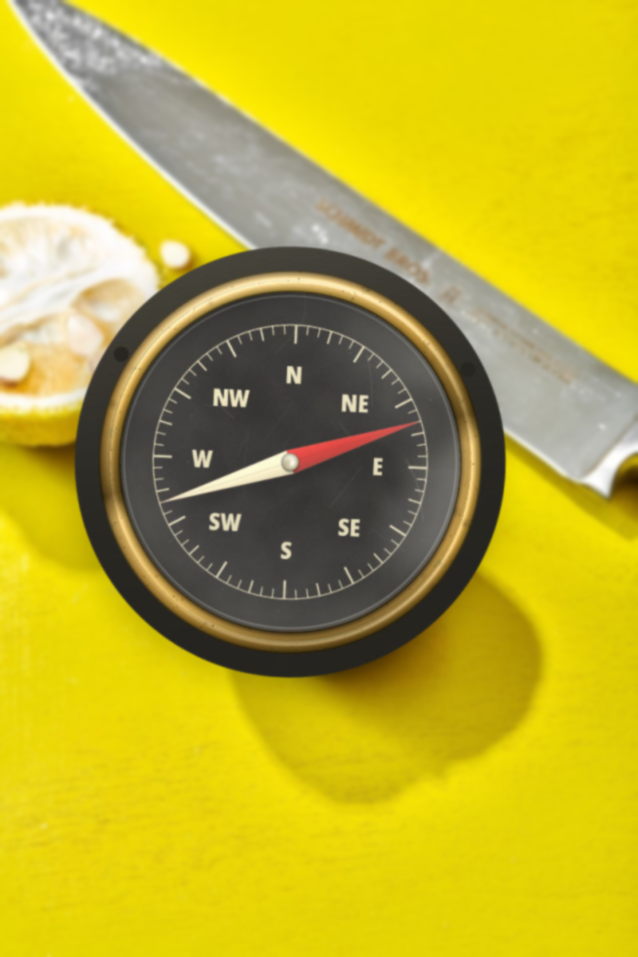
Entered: 70 °
